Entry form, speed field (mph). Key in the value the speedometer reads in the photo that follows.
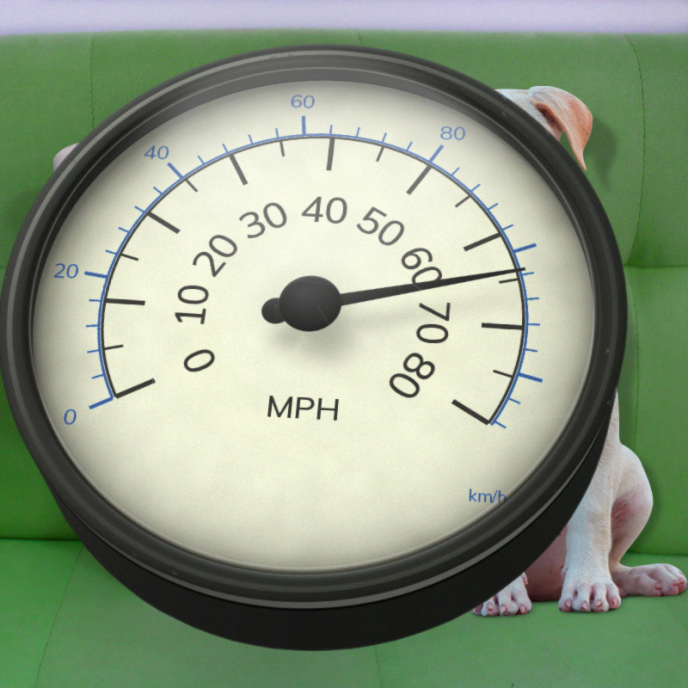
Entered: 65 mph
